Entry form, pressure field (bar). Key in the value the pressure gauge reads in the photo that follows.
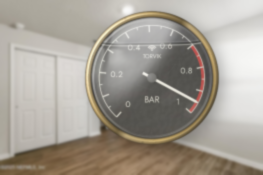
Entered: 0.95 bar
